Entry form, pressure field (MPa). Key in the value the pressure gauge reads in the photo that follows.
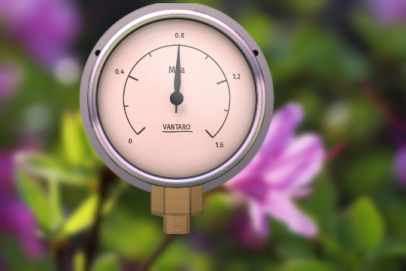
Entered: 0.8 MPa
